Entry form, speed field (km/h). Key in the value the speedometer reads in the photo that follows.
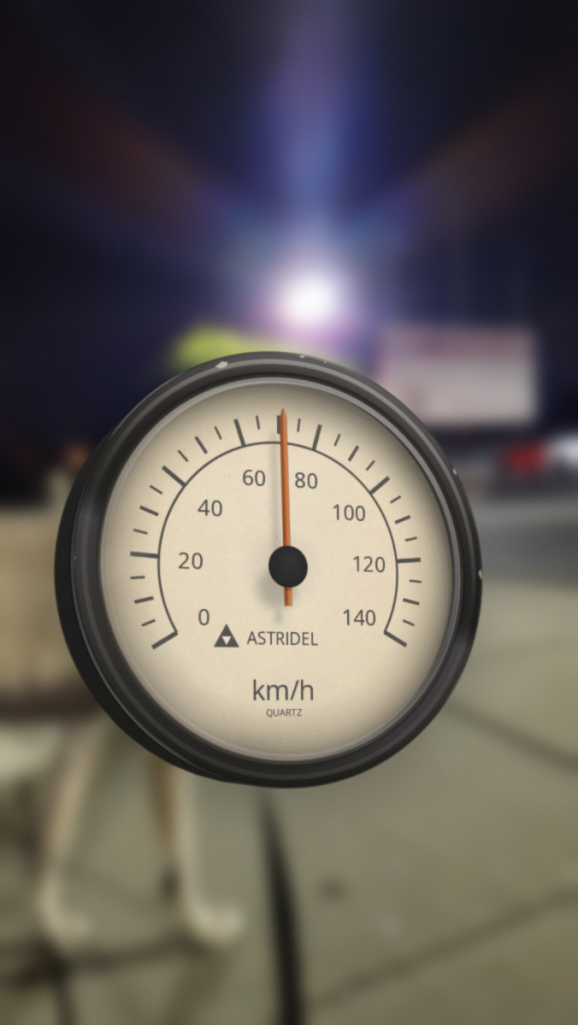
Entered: 70 km/h
